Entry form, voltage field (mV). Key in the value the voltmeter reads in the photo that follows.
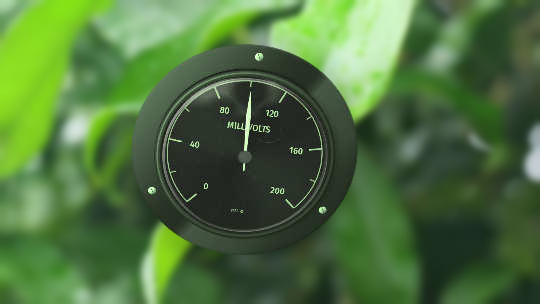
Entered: 100 mV
